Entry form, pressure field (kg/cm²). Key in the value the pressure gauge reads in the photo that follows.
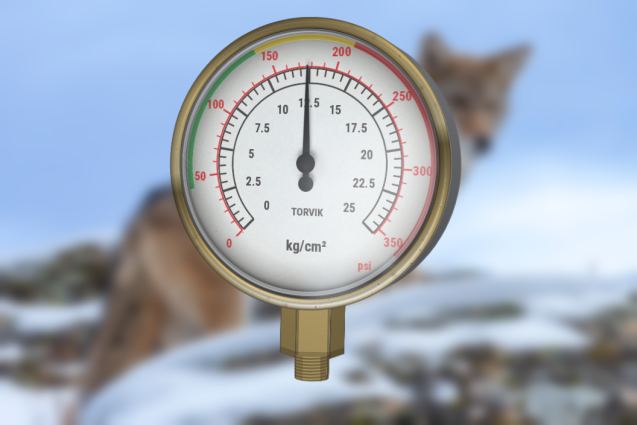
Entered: 12.5 kg/cm²
